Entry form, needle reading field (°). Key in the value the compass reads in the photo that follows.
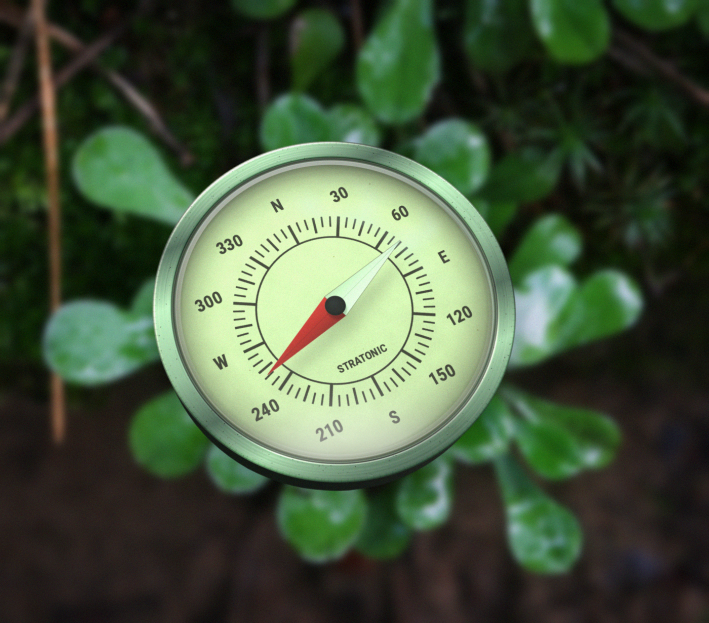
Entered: 250 °
